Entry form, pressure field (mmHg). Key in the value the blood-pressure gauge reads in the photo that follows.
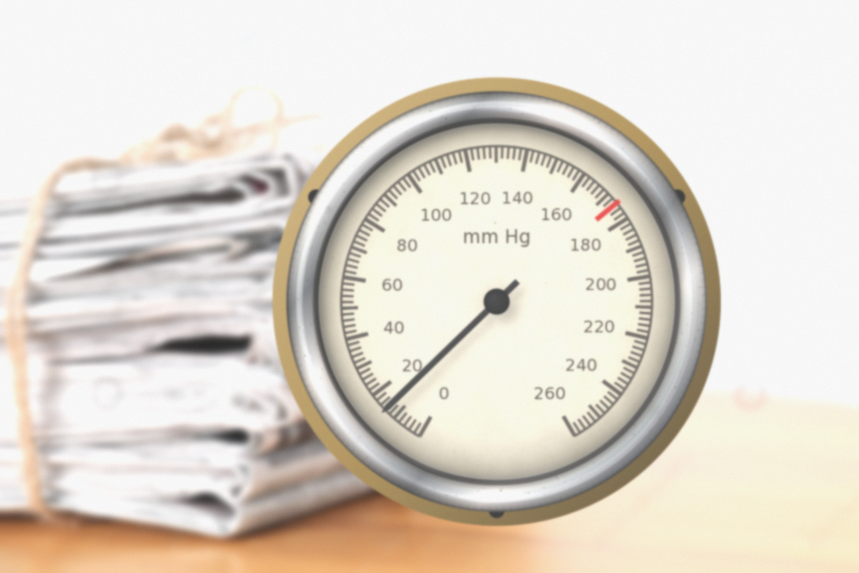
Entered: 14 mmHg
